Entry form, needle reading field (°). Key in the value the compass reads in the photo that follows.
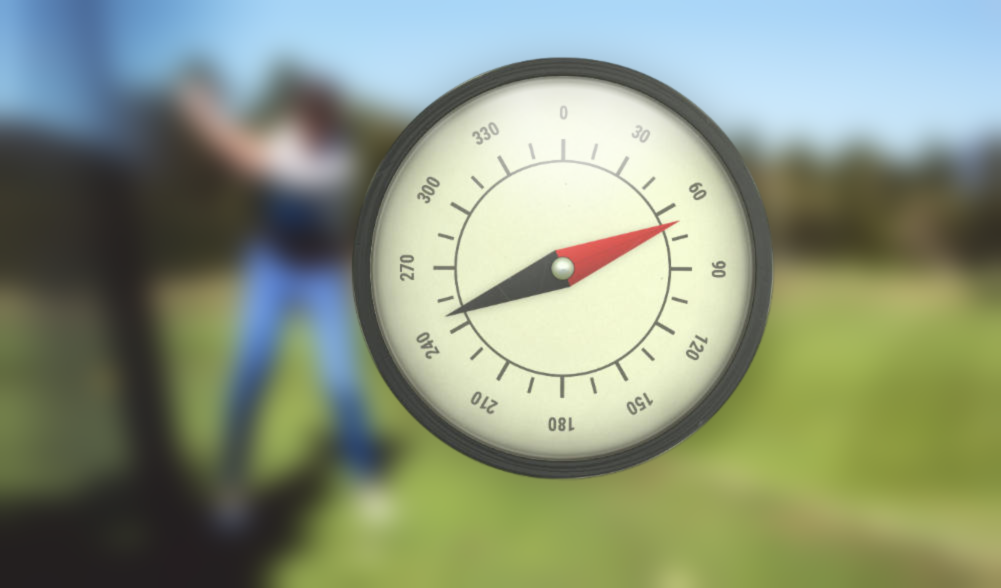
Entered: 67.5 °
